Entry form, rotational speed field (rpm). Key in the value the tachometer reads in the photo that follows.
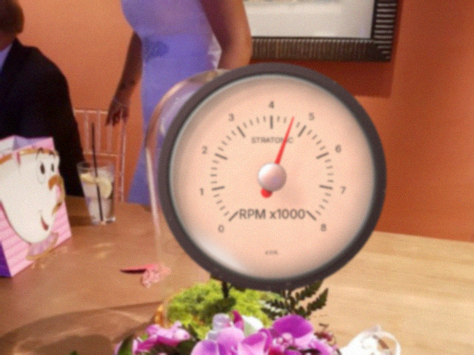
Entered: 4600 rpm
